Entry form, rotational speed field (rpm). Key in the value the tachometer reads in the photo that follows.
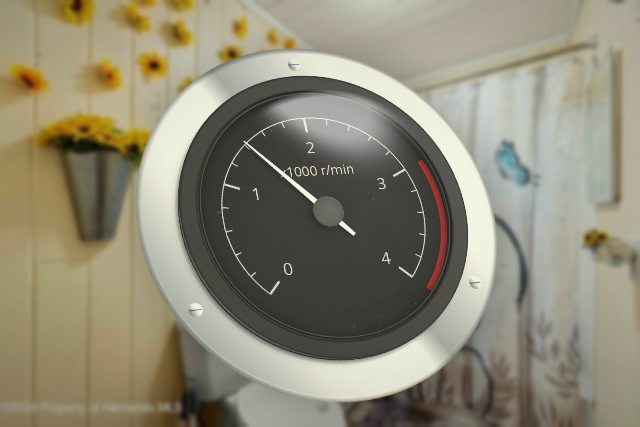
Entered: 1400 rpm
